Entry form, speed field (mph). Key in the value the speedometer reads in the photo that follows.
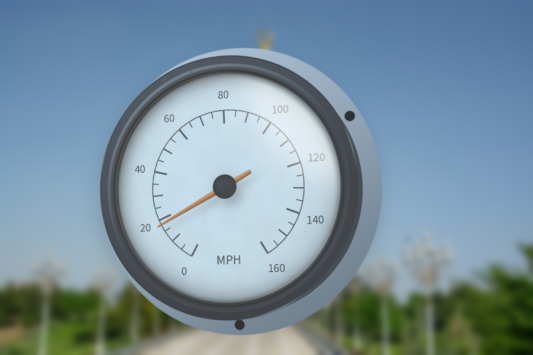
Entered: 17.5 mph
